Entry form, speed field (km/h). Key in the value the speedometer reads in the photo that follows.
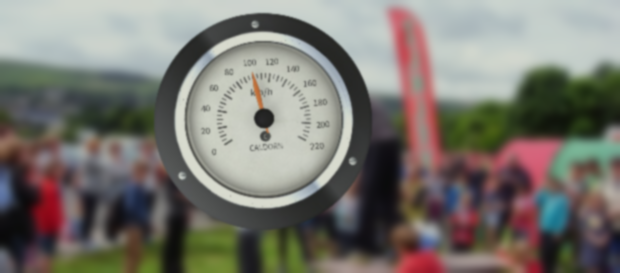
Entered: 100 km/h
